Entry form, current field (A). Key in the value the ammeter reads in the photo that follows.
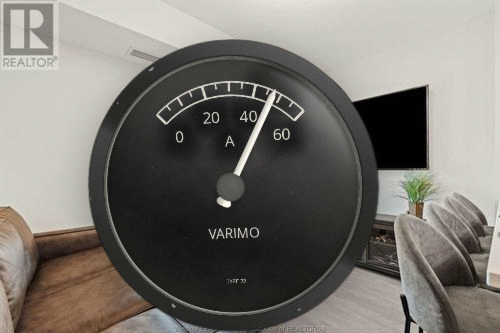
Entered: 47.5 A
